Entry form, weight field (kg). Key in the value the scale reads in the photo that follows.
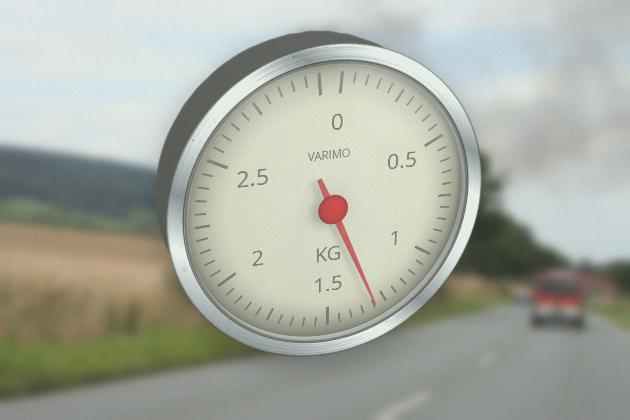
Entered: 1.3 kg
